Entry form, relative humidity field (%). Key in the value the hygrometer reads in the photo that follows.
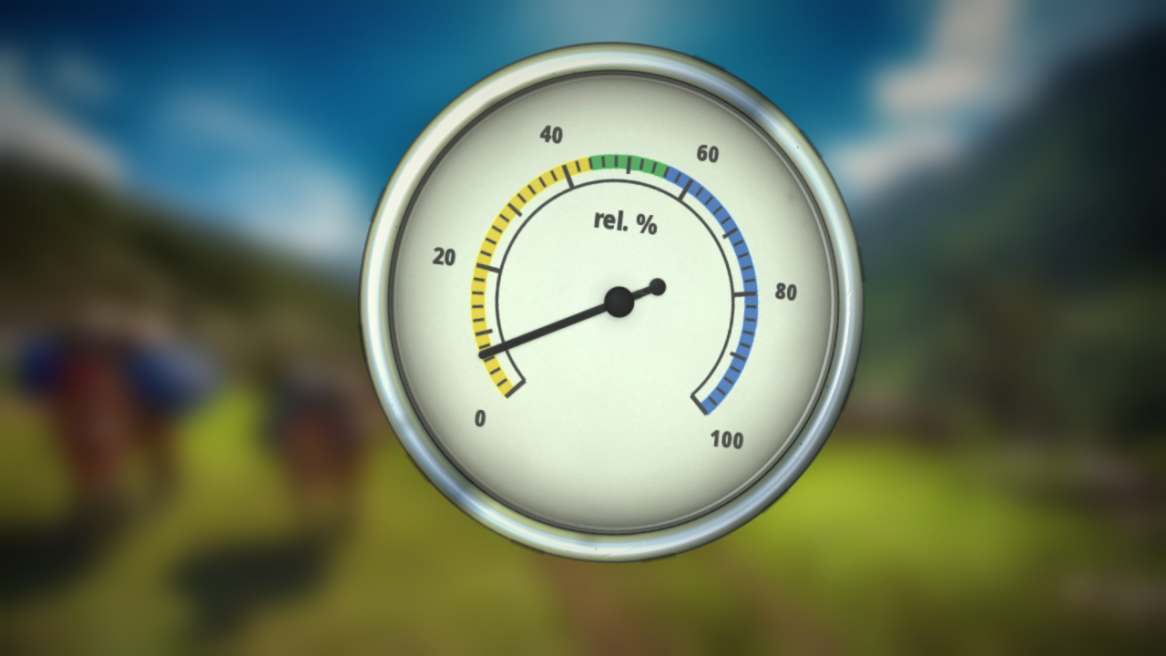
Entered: 7 %
